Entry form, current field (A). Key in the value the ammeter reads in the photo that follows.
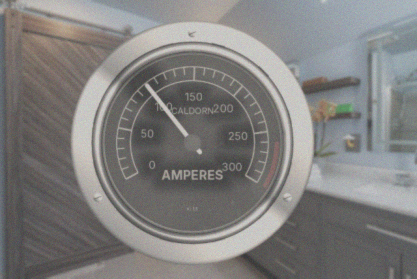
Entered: 100 A
